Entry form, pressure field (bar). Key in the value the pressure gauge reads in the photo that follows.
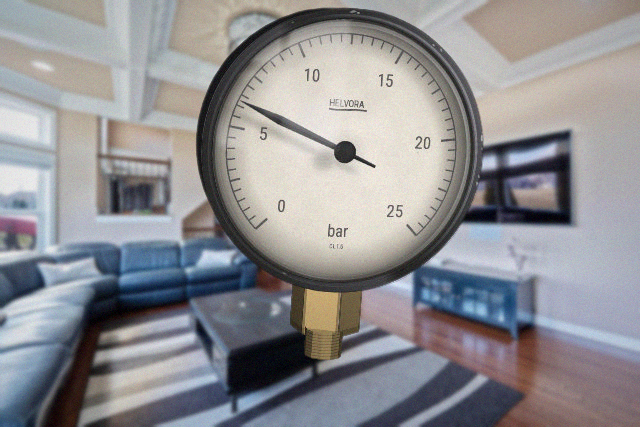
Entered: 6.25 bar
